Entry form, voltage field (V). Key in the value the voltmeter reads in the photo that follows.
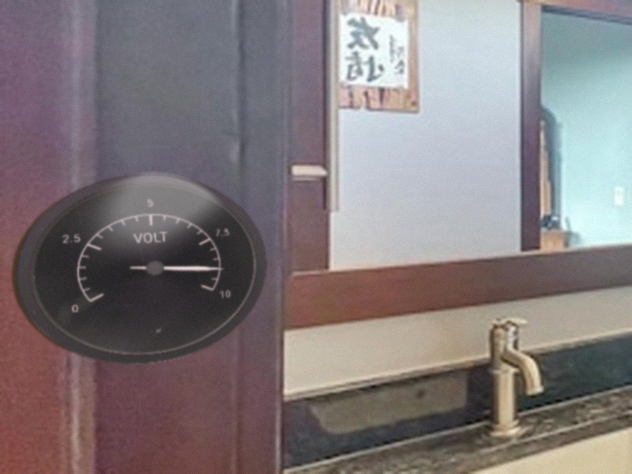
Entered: 9 V
